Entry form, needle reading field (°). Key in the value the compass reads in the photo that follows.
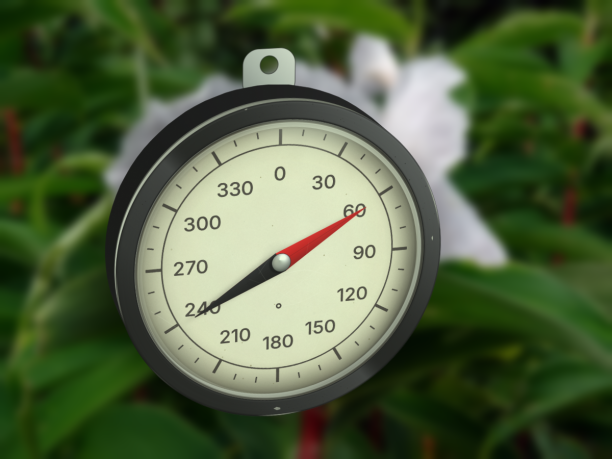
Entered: 60 °
